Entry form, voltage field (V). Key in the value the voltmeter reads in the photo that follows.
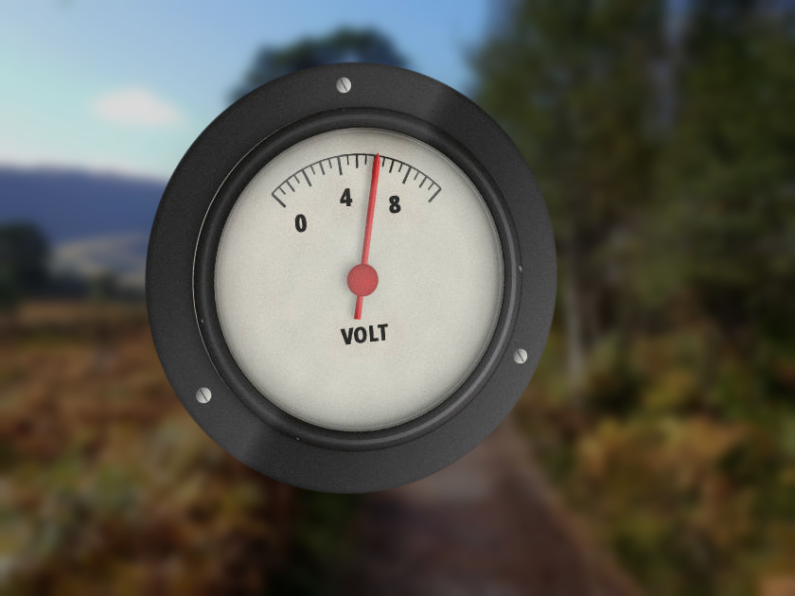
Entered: 6 V
